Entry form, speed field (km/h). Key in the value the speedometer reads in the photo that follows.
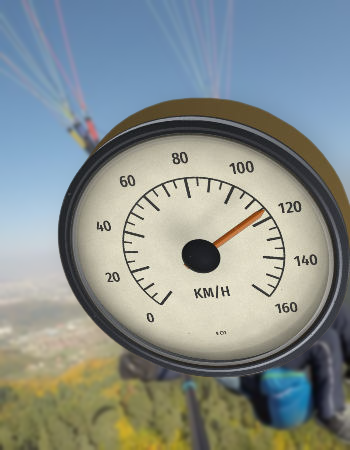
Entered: 115 km/h
